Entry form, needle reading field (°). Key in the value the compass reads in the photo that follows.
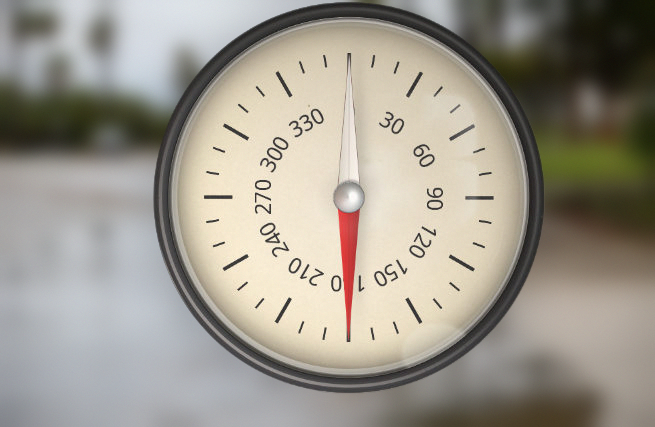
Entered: 180 °
